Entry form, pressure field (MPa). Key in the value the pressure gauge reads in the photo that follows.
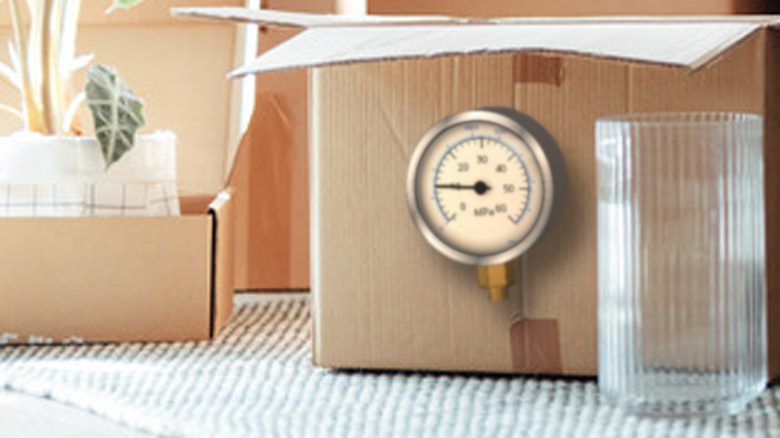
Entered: 10 MPa
